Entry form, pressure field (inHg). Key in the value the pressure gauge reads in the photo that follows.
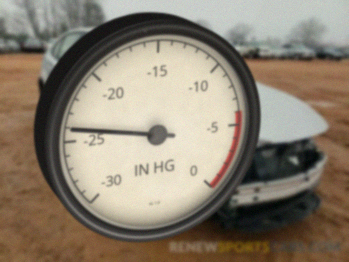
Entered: -24 inHg
